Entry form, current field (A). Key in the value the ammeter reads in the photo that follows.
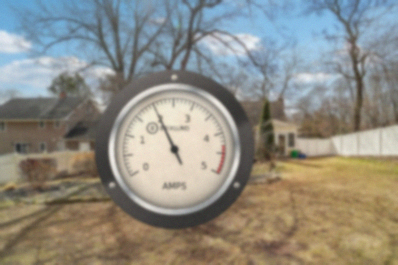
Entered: 2 A
